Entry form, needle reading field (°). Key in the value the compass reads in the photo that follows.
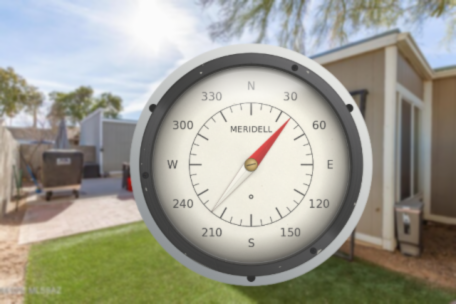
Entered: 40 °
